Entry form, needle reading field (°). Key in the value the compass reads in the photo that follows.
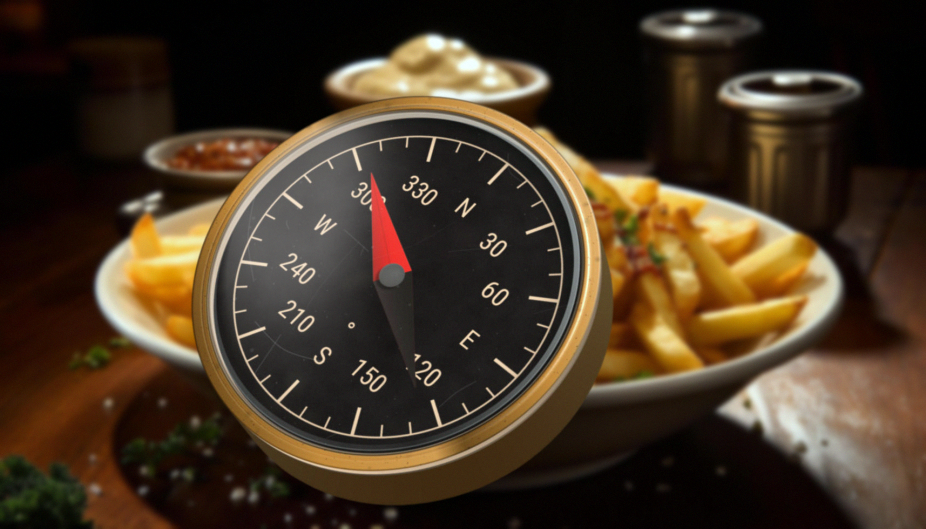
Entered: 305 °
